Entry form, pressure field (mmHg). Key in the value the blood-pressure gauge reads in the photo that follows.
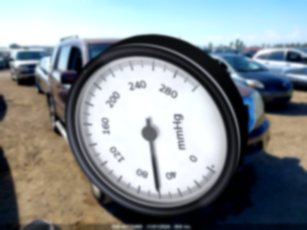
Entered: 60 mmHg
